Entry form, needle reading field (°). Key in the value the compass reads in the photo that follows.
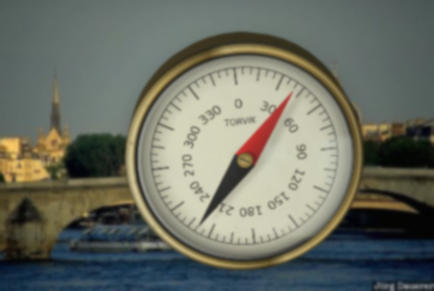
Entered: 40 °
